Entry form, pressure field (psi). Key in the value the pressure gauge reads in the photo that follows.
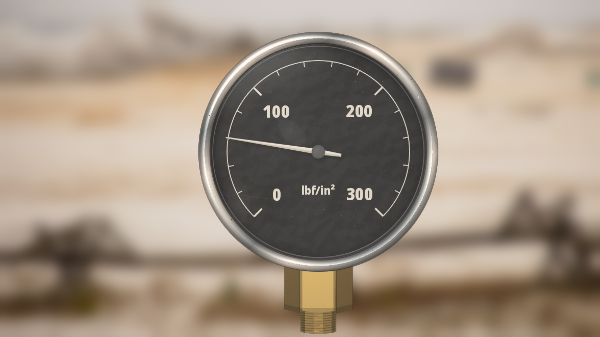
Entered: 60 psi
